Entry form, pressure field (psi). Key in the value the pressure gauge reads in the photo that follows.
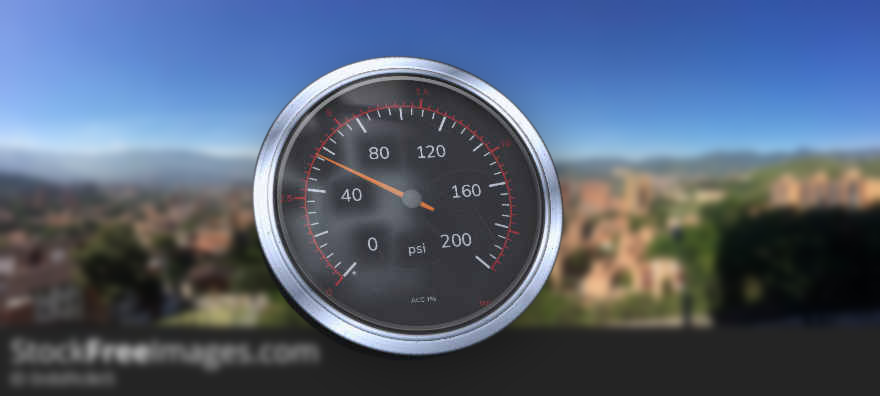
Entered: 55 psi
